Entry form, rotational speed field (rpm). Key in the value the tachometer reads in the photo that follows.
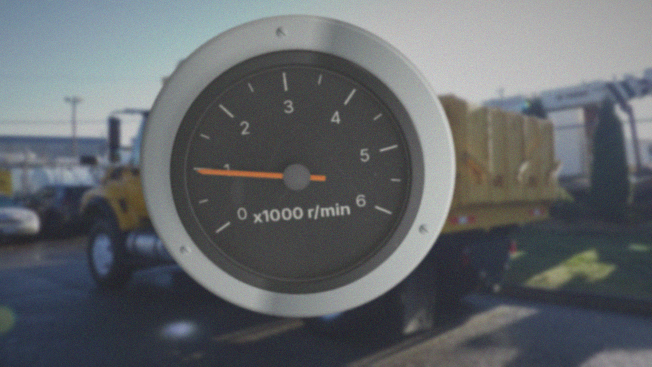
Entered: 1000 rpm
